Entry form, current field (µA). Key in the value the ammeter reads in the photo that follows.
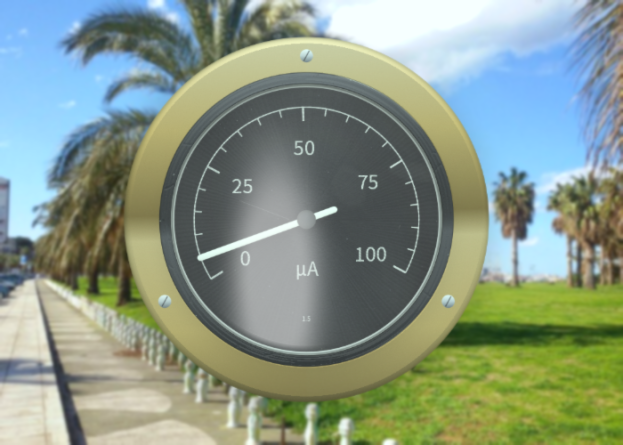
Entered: 5 µA
